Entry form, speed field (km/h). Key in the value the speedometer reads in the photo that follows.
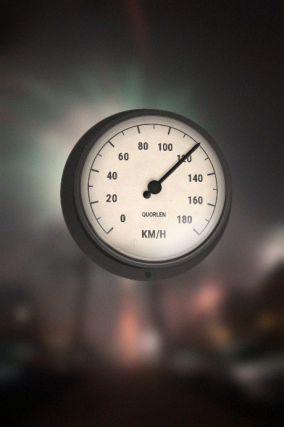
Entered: 120 km/h
